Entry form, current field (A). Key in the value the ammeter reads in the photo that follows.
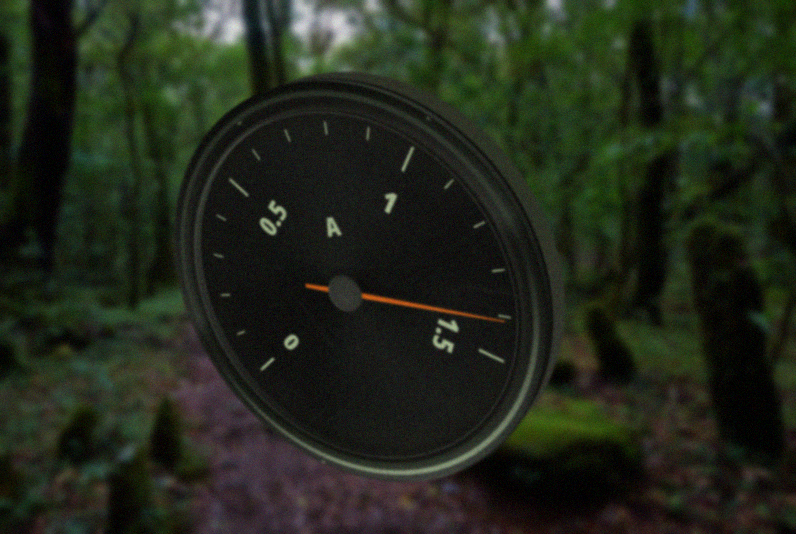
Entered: 1.4 A
